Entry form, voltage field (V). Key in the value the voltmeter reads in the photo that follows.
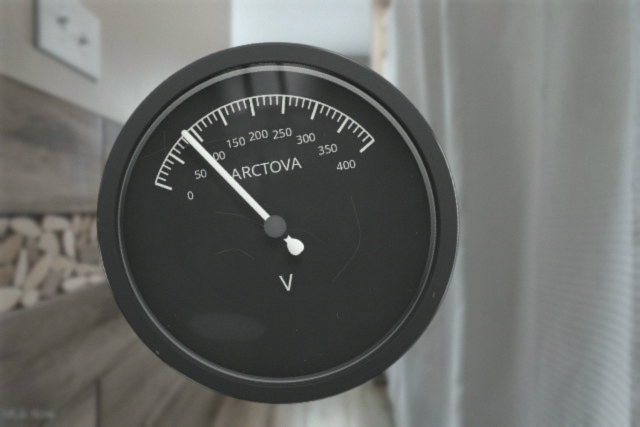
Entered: 90 V
